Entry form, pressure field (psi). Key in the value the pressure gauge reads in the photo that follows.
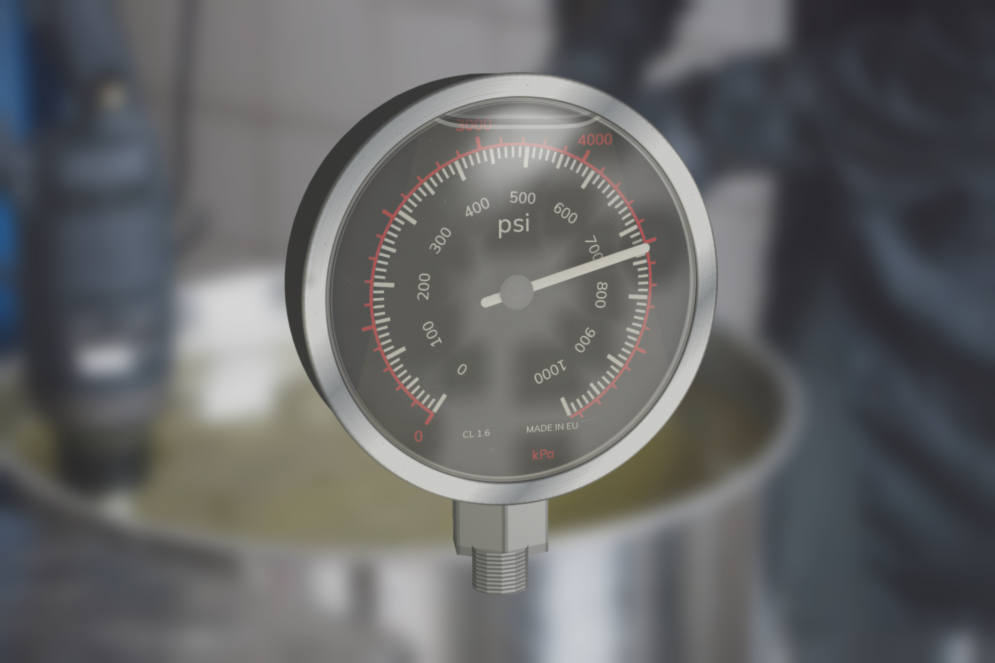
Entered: 730 psi
